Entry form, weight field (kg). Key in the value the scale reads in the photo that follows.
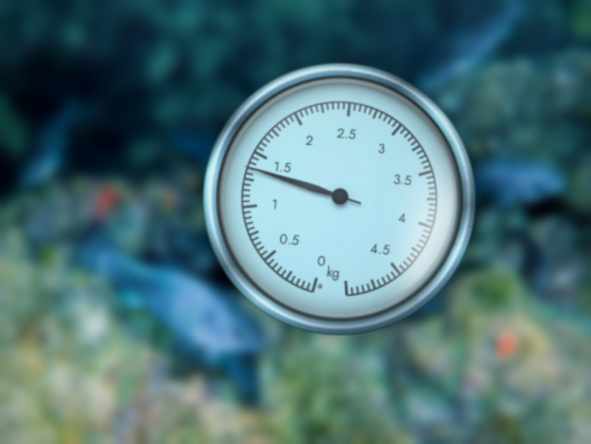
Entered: 1.35 kg
